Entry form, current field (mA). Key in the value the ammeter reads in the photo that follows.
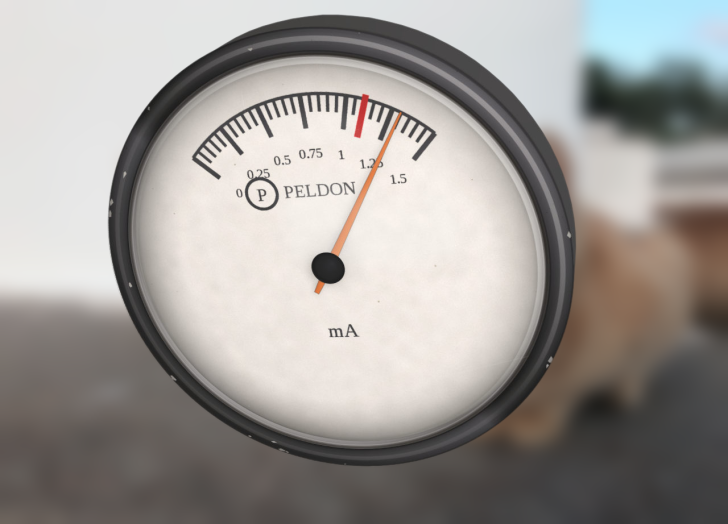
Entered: 1.3 mA
